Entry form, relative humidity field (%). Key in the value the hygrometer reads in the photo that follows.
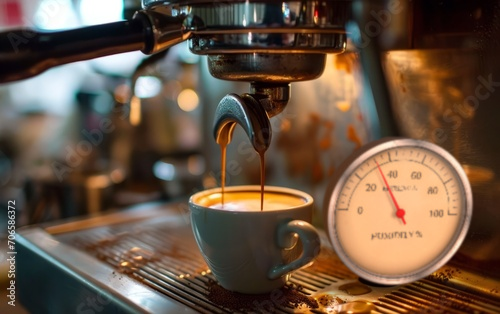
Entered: 32 %
